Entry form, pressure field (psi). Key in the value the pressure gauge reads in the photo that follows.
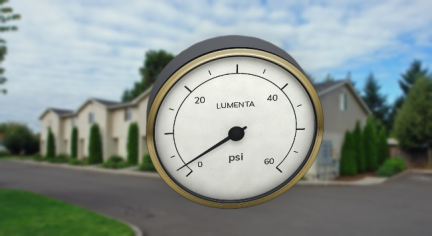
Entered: 2.5 psi
